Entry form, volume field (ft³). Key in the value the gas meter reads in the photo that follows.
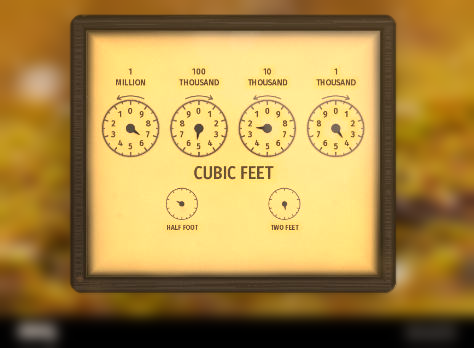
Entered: 652400 ft³
